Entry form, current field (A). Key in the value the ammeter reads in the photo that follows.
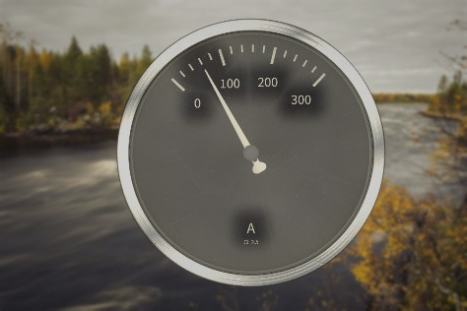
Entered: 60 A
